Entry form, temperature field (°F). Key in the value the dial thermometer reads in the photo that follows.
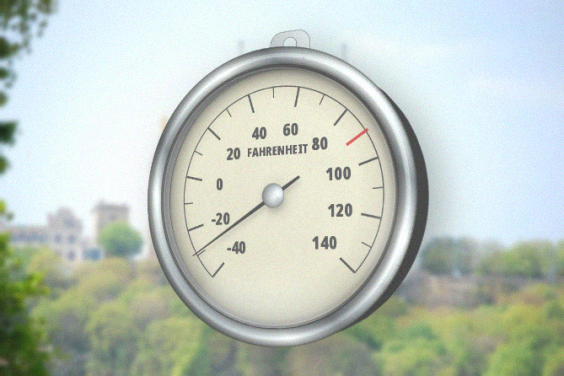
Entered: -30 °F
